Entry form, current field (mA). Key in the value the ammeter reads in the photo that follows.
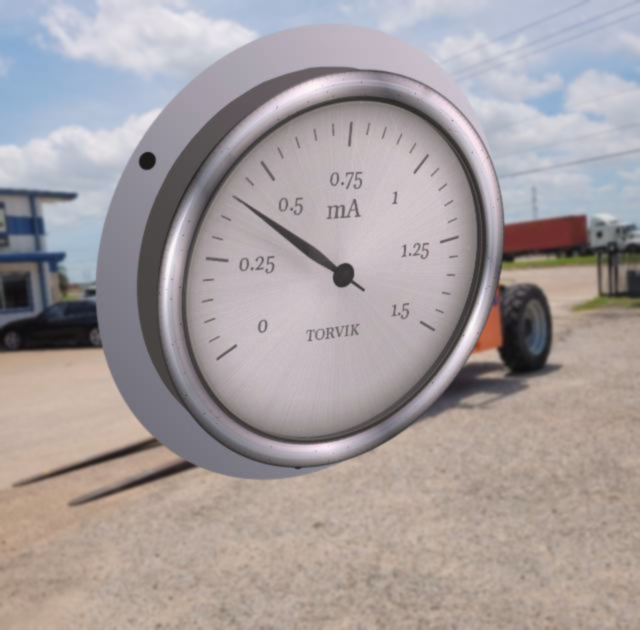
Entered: 0.4 mA
